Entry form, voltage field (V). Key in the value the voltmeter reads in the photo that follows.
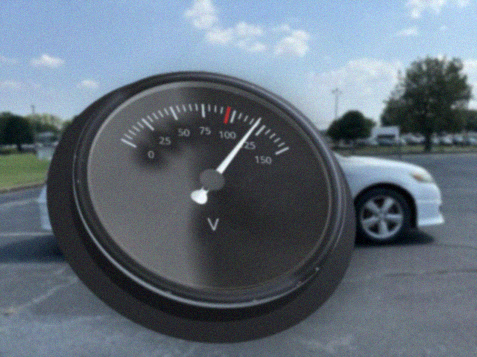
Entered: 120 V
